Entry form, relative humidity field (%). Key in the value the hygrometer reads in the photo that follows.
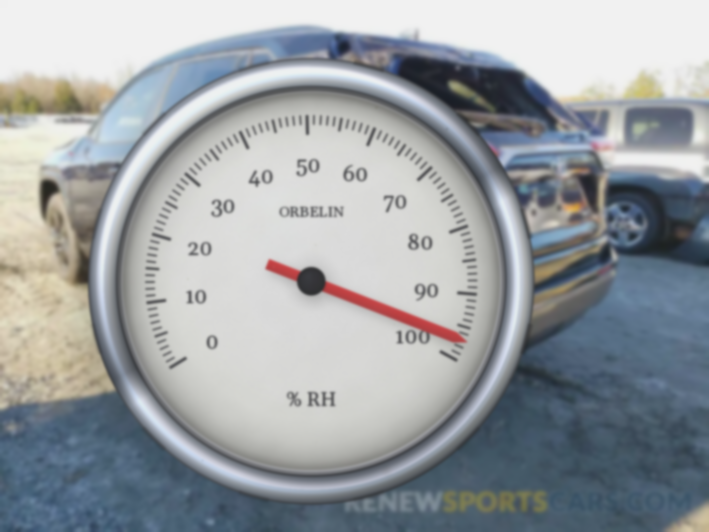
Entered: 97 %
